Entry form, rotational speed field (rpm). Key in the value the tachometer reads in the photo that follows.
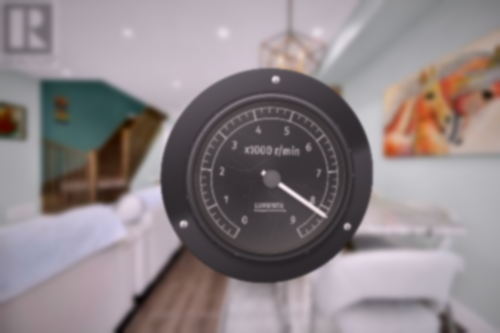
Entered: 8200 rpm
